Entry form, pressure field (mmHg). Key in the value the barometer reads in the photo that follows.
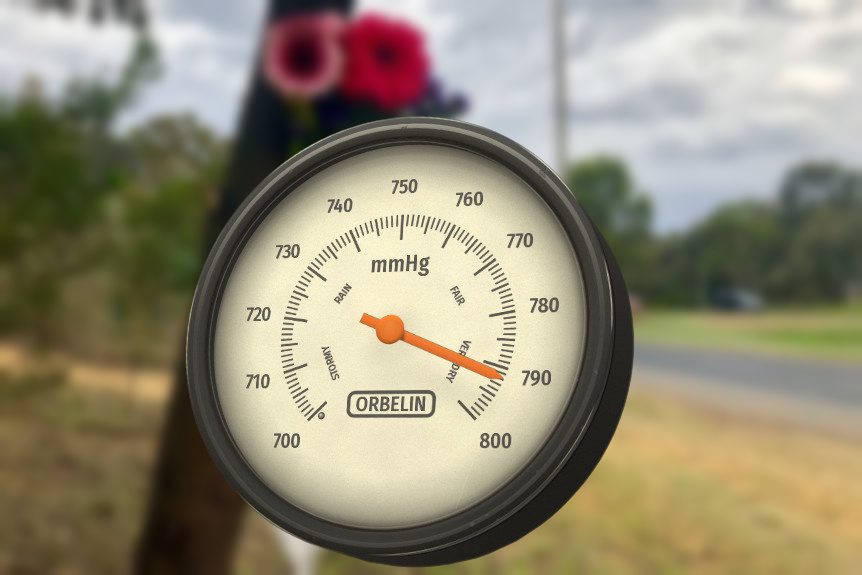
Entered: 792 mmHg
